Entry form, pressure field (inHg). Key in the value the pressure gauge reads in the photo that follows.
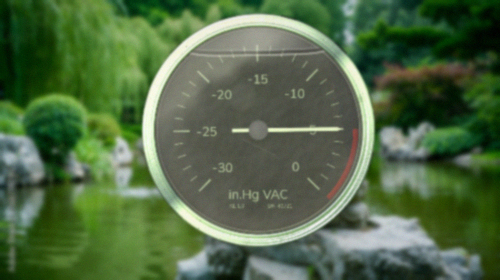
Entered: -5 inHg
